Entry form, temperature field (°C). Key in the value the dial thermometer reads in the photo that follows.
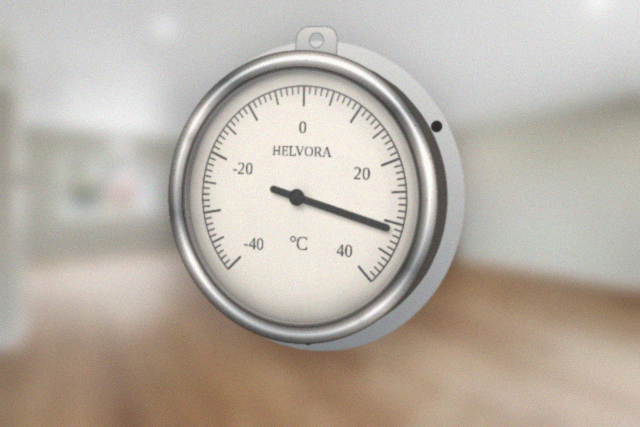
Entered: 31 °C
